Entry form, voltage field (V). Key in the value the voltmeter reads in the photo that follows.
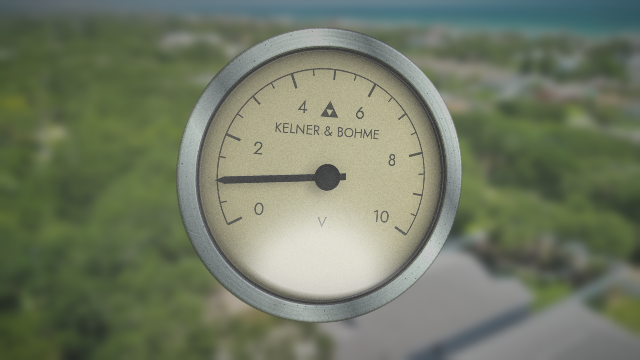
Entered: 1 V
